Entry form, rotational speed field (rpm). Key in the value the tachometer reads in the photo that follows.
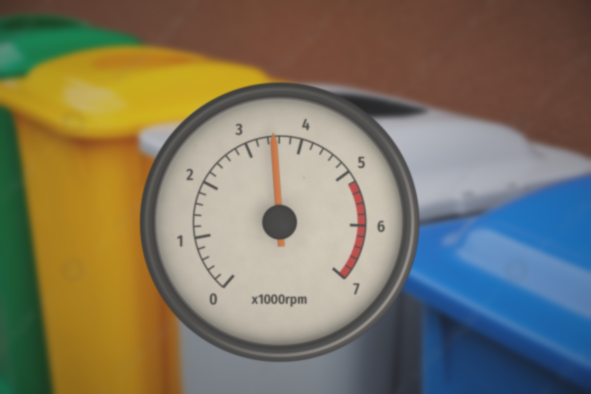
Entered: 3500 rpm
